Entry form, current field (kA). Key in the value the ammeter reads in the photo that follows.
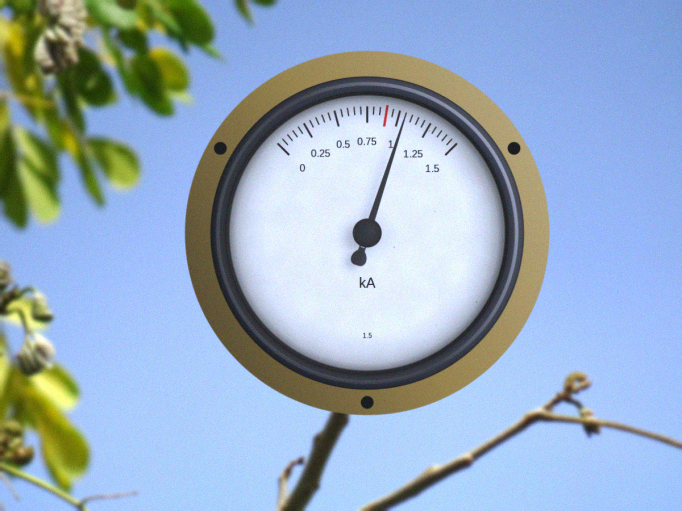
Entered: 1.05 kA
